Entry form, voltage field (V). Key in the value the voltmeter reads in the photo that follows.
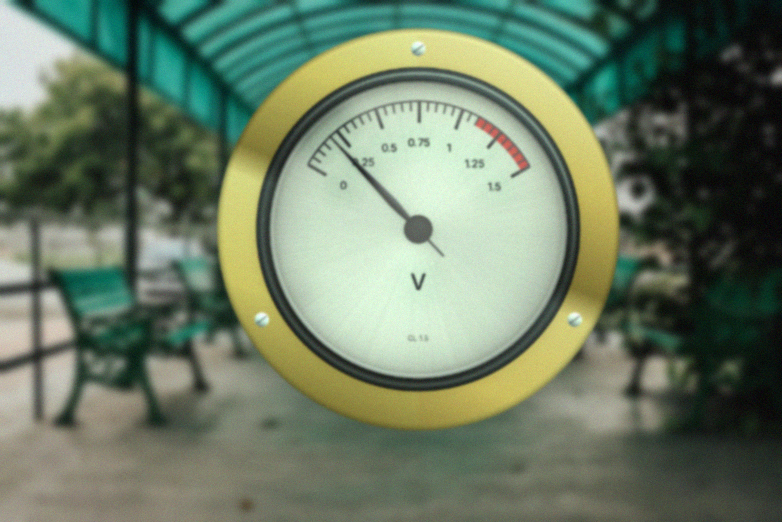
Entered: 0.2 V
